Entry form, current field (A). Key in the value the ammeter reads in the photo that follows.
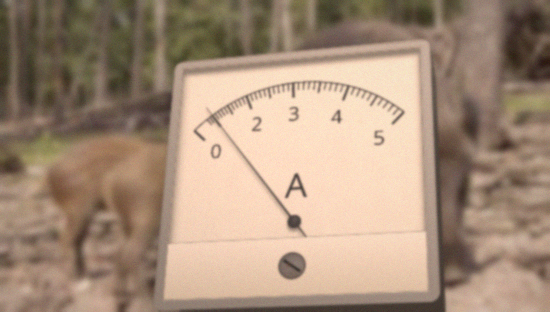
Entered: 1 A
